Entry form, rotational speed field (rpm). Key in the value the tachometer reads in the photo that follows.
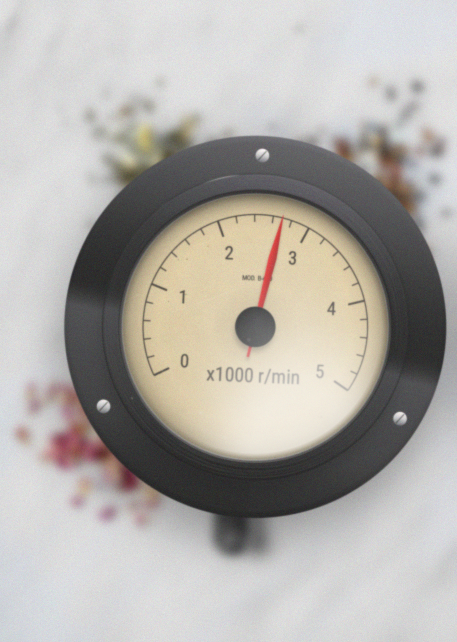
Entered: 2700 rpm
